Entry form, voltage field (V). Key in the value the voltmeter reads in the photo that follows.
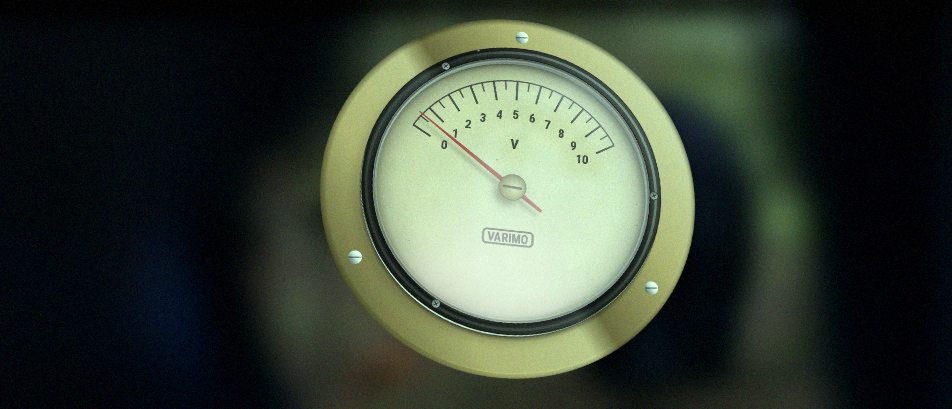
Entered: 0.5 V
